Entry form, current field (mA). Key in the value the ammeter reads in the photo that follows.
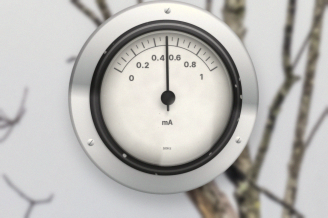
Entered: 0.5 mA
